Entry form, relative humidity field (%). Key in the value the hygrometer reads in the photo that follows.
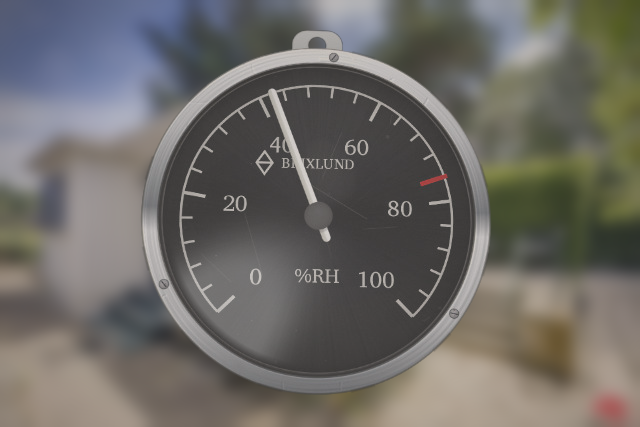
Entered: 42 %
